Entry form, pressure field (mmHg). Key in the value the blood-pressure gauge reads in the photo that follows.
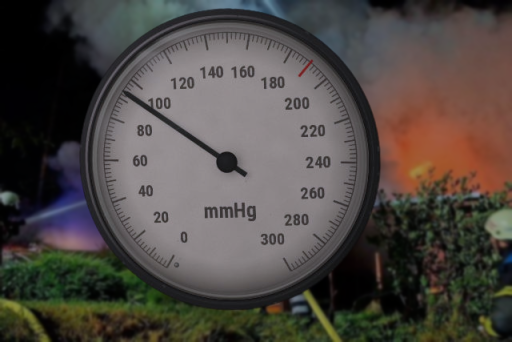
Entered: 94 mmHg
